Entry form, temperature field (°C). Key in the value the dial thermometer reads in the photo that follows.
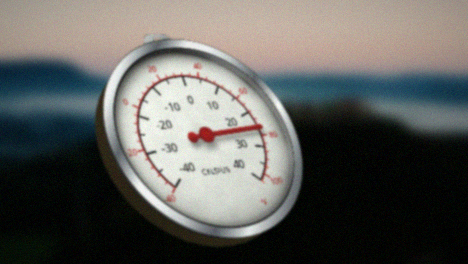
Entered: 25 °C
